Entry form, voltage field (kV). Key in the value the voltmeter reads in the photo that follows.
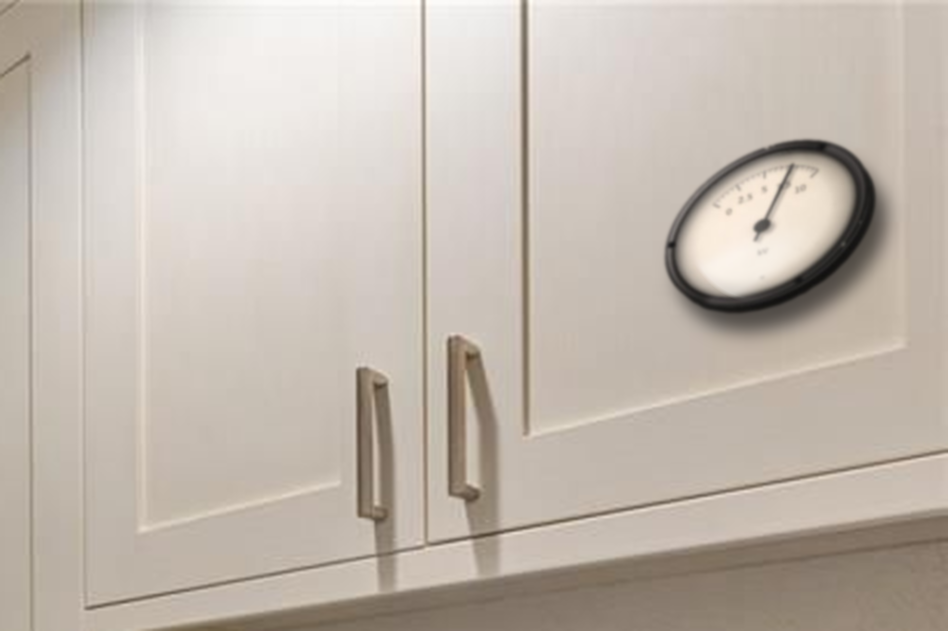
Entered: 7.5 kV
